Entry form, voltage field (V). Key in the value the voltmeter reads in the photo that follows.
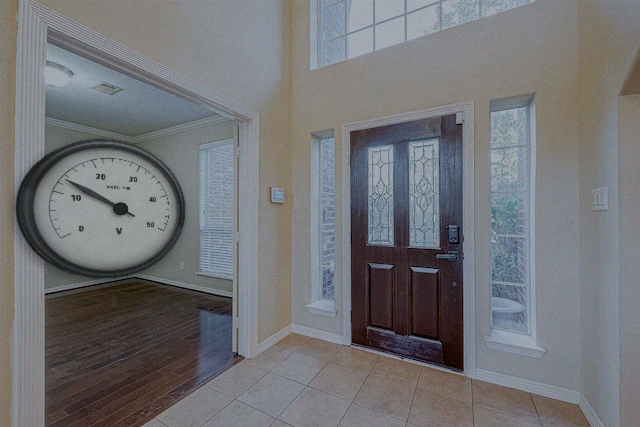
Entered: 13 V
